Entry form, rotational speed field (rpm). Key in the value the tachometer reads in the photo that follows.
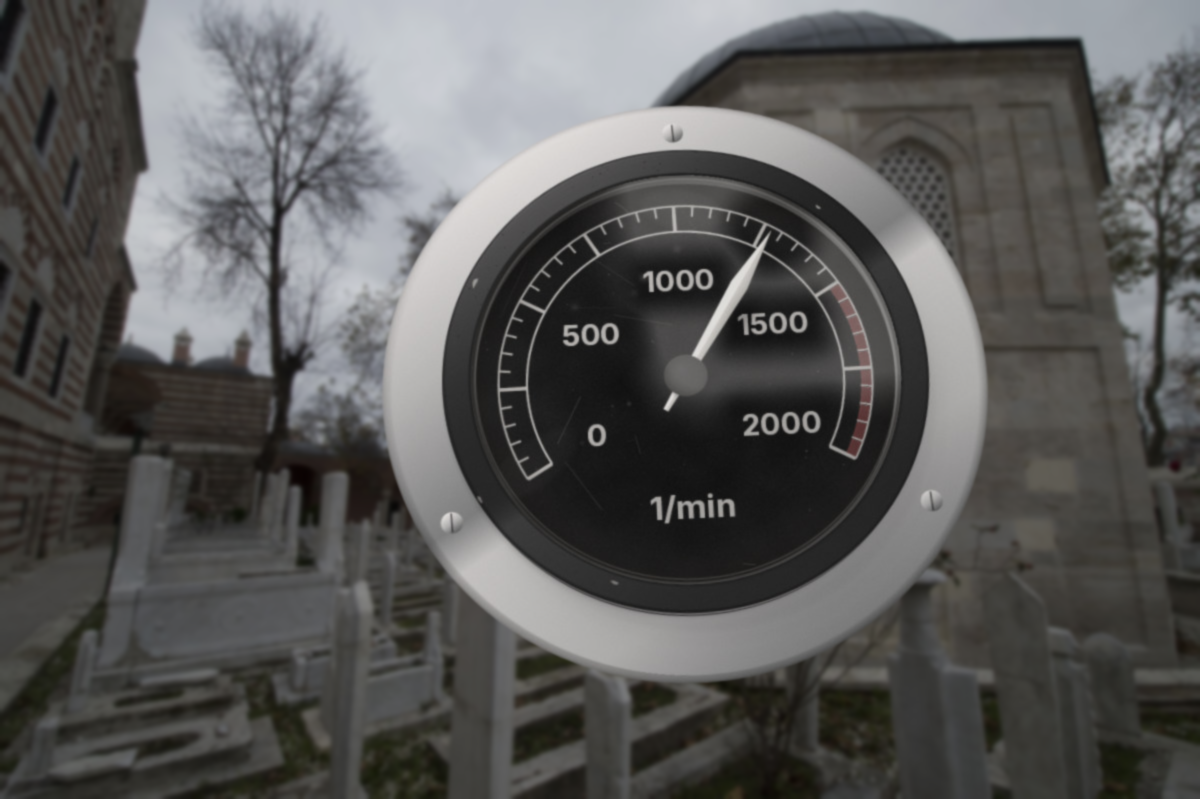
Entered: 1275 rpm
